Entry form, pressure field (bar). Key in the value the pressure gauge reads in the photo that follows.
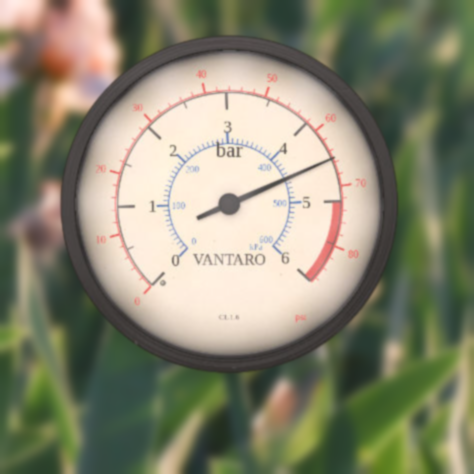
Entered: 4.5 bar
